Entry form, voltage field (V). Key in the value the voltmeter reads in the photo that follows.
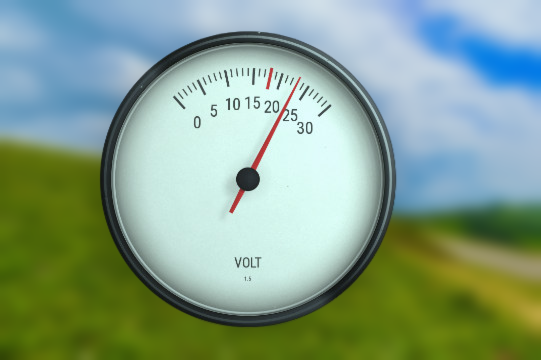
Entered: 23 V
